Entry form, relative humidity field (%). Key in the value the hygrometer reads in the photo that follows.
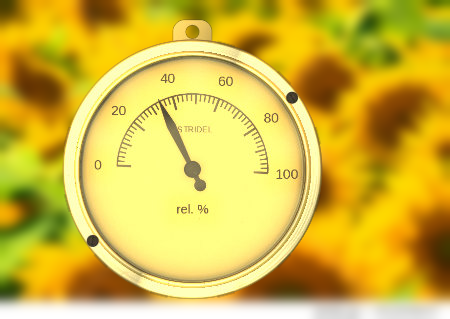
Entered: 34 %
